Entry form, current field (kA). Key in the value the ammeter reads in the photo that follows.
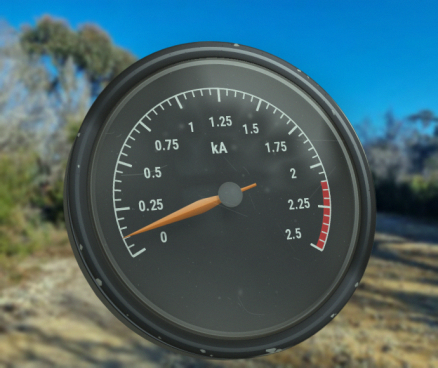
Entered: 0.1 kA
